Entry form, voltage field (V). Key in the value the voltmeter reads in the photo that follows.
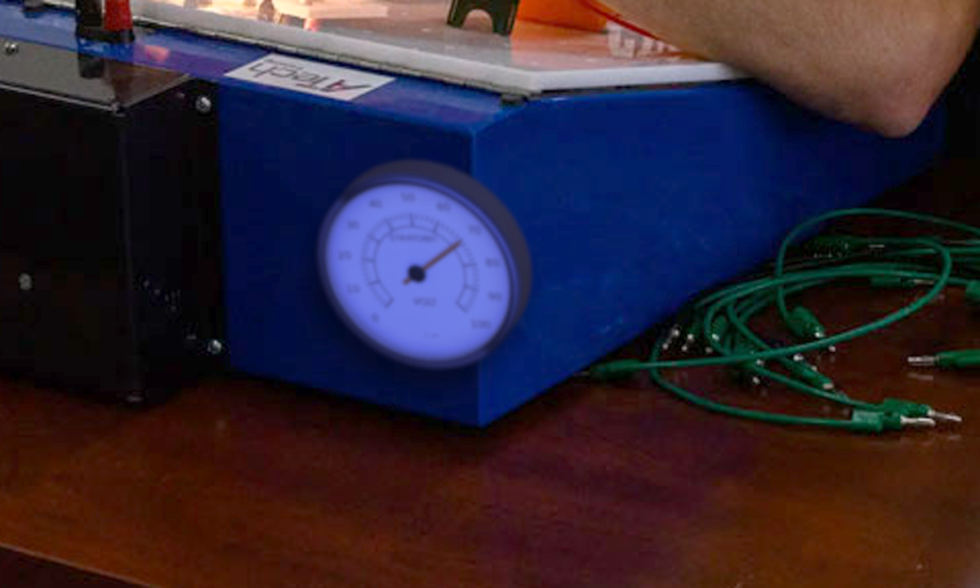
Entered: 70 V
